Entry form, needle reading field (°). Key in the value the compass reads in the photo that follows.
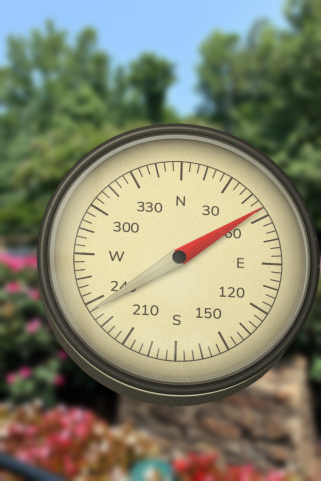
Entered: 55 °
